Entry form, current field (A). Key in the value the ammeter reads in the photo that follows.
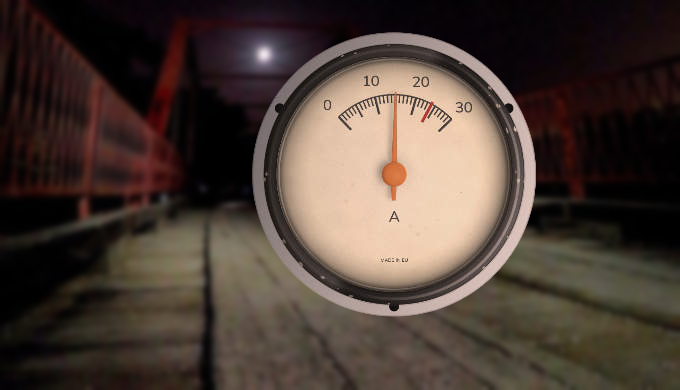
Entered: 15 A
